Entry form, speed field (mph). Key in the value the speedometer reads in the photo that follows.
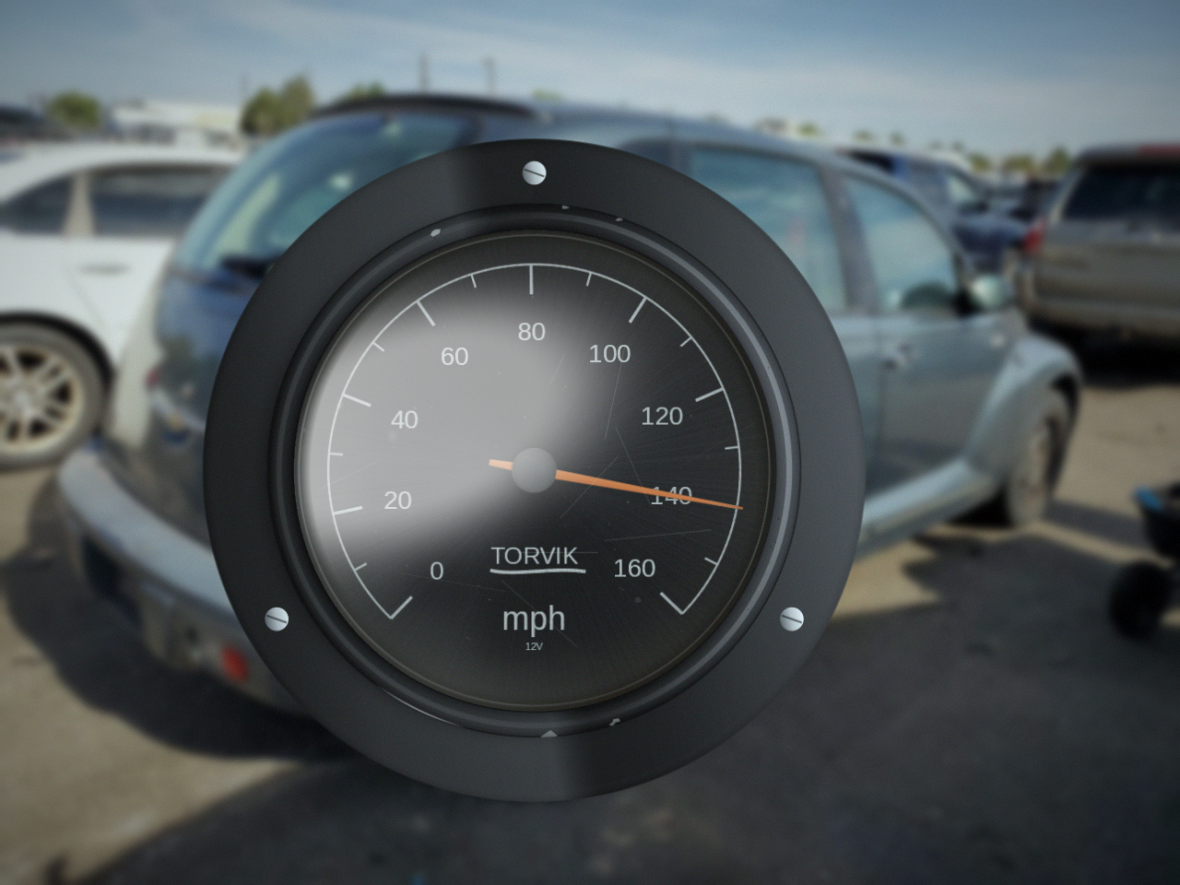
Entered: 140 mph
